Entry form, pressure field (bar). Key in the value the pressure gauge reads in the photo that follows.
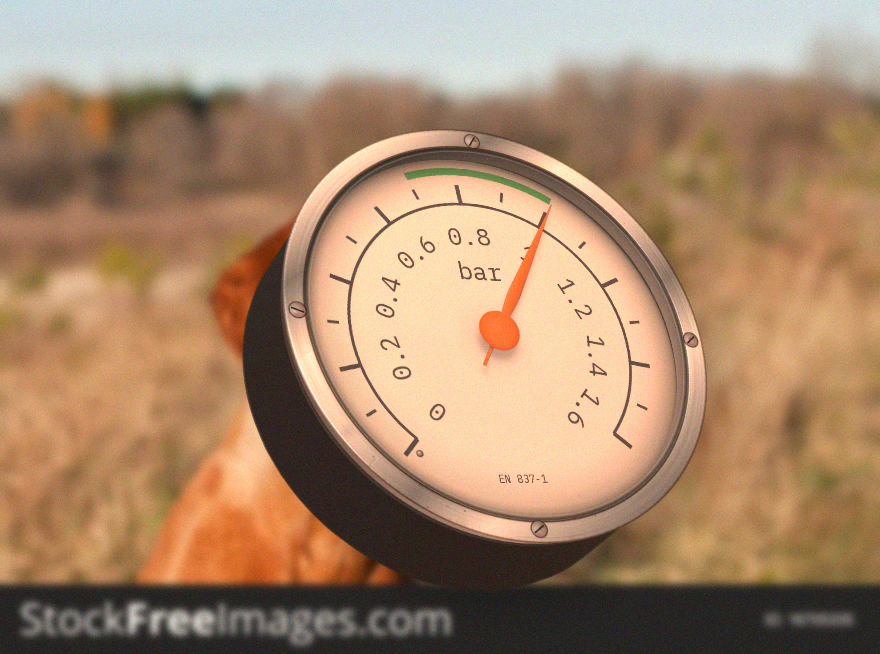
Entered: 1 bar
